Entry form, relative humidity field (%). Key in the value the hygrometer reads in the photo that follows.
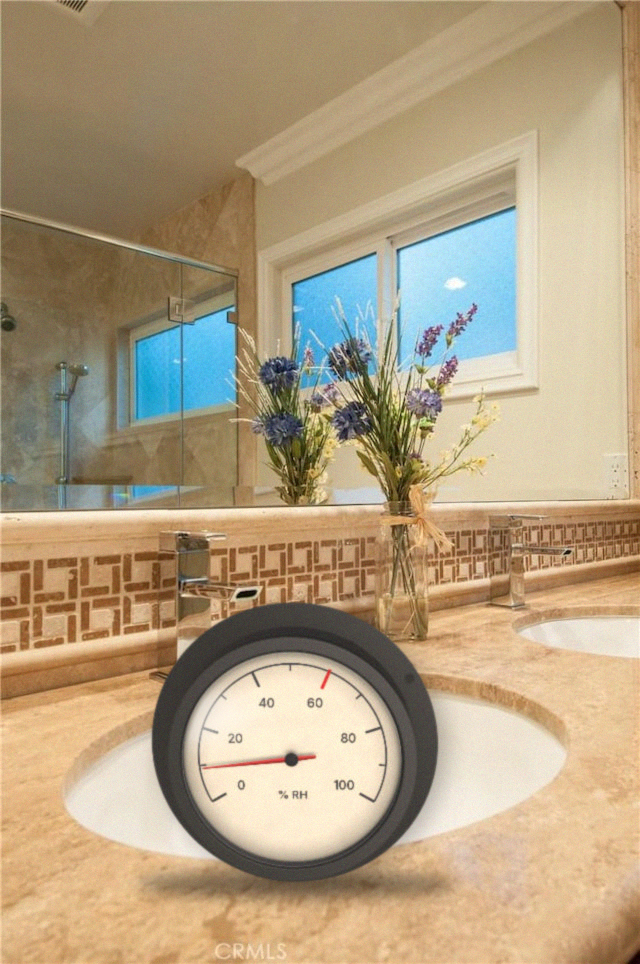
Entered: 10 %
